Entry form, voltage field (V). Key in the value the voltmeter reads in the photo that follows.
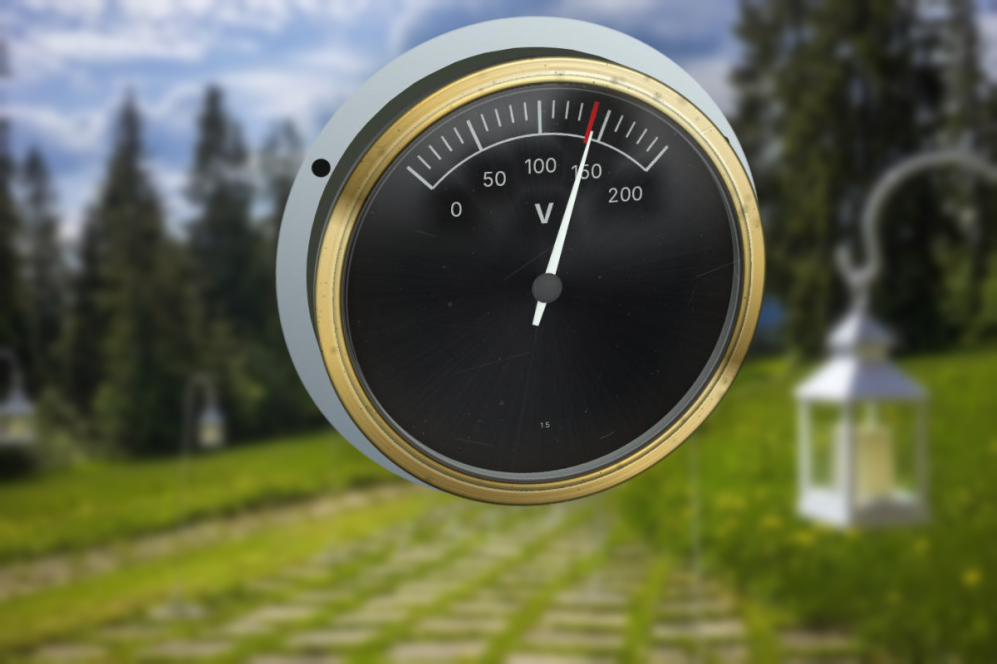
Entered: 140 V
